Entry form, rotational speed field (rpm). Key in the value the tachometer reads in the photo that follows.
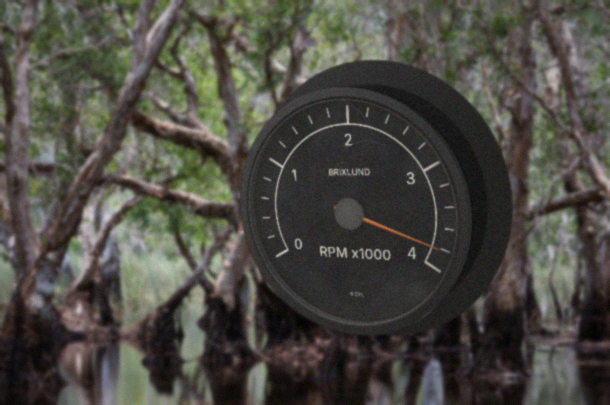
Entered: 3800 rpm
